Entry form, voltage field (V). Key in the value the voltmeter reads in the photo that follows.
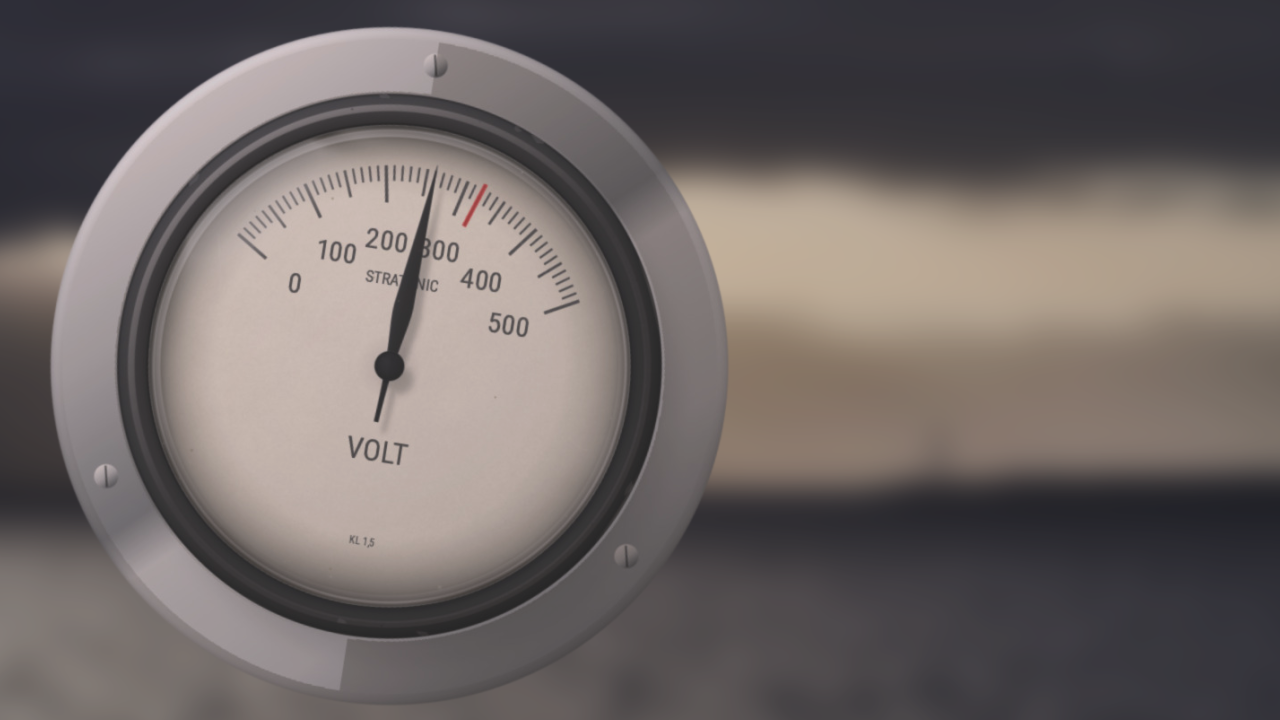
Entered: 260 V
